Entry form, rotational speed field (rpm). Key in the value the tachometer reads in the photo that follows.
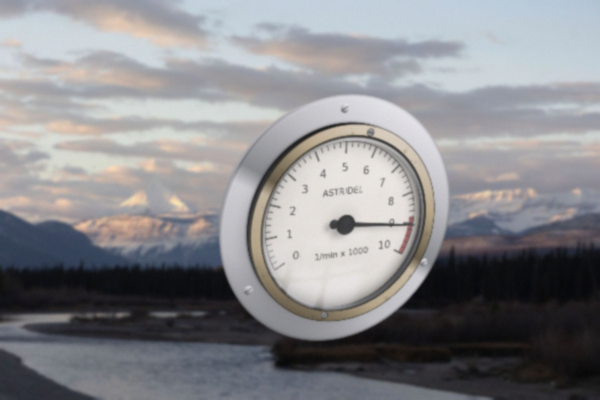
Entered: 9000 rpm
